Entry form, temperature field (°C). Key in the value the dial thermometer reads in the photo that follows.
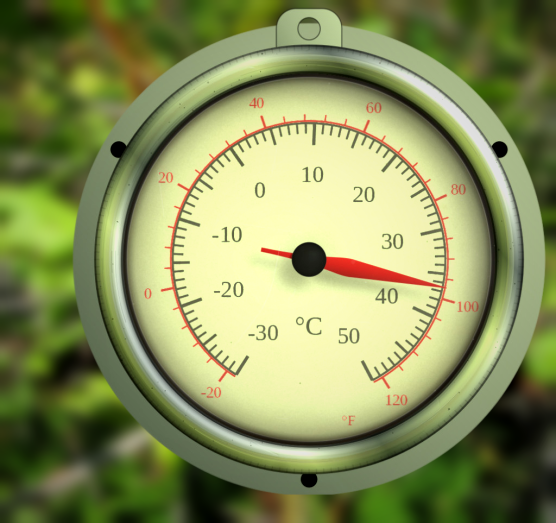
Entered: 36.5 °C
